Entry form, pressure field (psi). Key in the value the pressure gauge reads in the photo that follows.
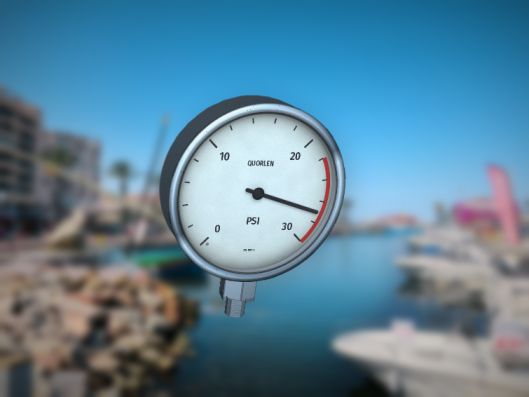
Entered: 27 psi
